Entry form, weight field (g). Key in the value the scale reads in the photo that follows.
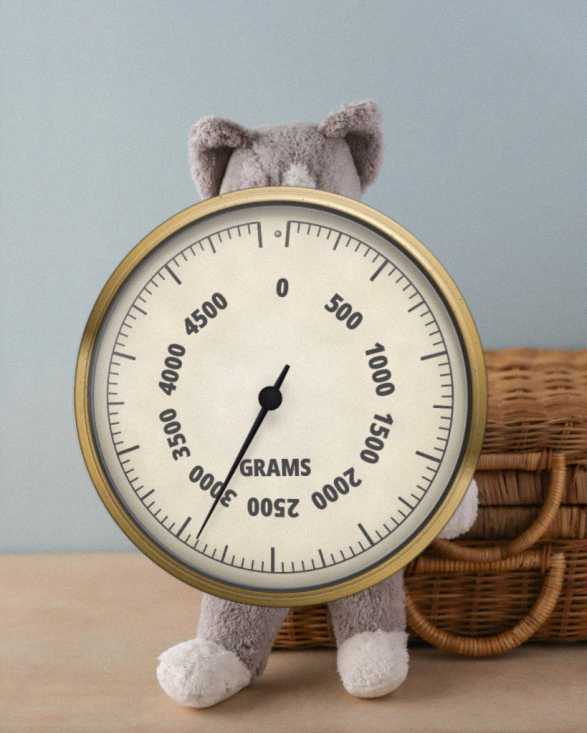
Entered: 2900 g
